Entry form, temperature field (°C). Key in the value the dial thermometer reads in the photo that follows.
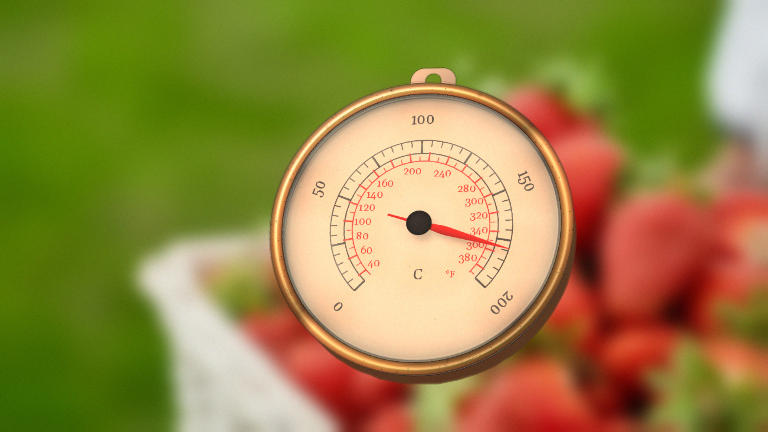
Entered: 180 °C
